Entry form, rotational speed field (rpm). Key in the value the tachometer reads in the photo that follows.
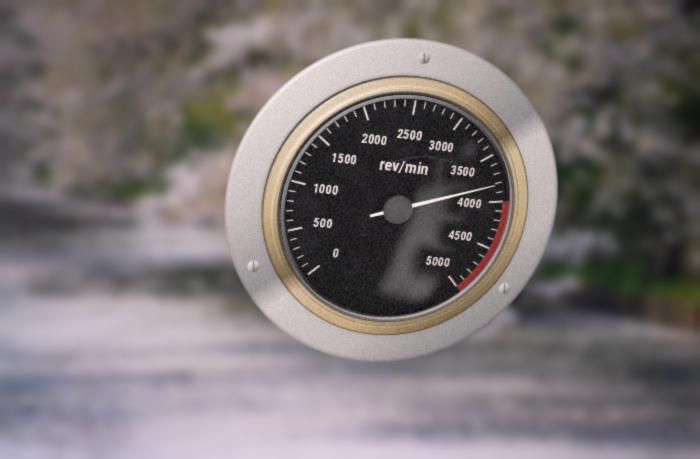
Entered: 3800 rpm
